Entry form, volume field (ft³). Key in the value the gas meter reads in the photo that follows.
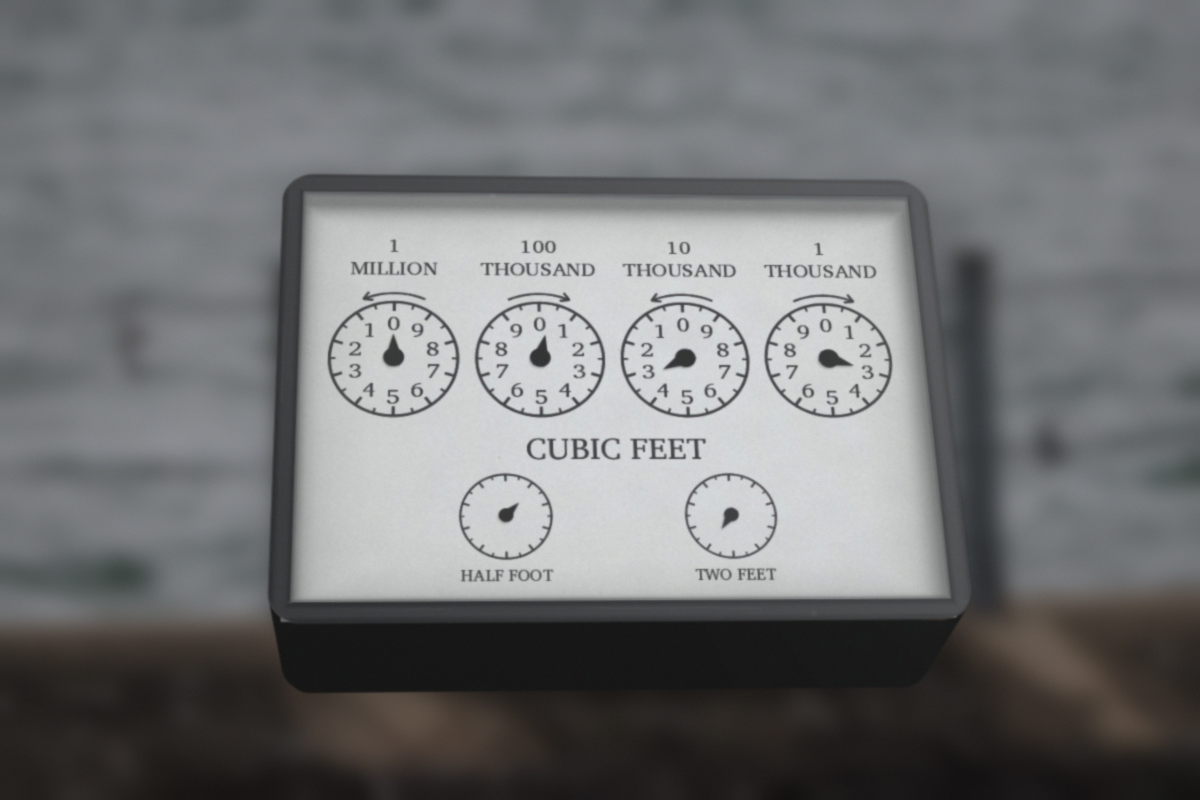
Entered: 3300 ft³
